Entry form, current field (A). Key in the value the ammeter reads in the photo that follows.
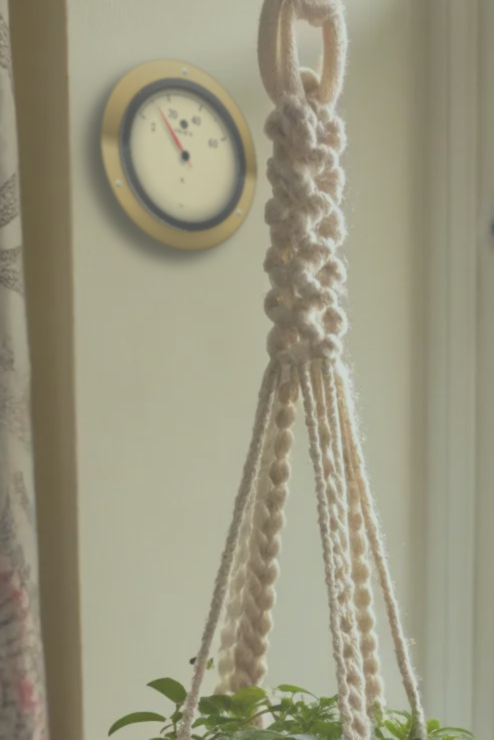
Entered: 10 A
